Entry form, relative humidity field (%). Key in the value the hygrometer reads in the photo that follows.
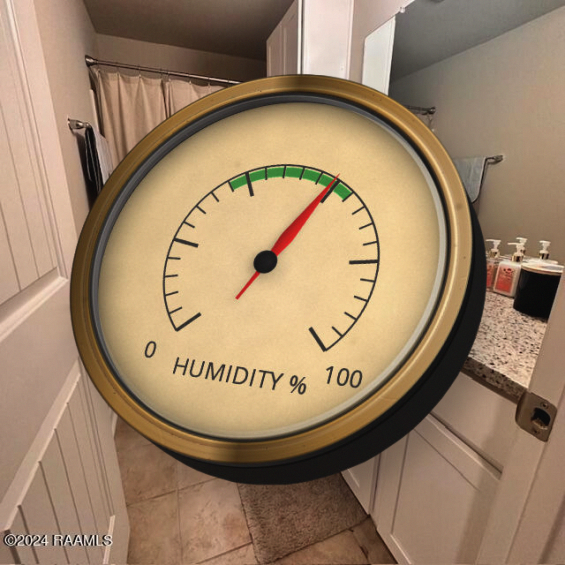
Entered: 60 %
